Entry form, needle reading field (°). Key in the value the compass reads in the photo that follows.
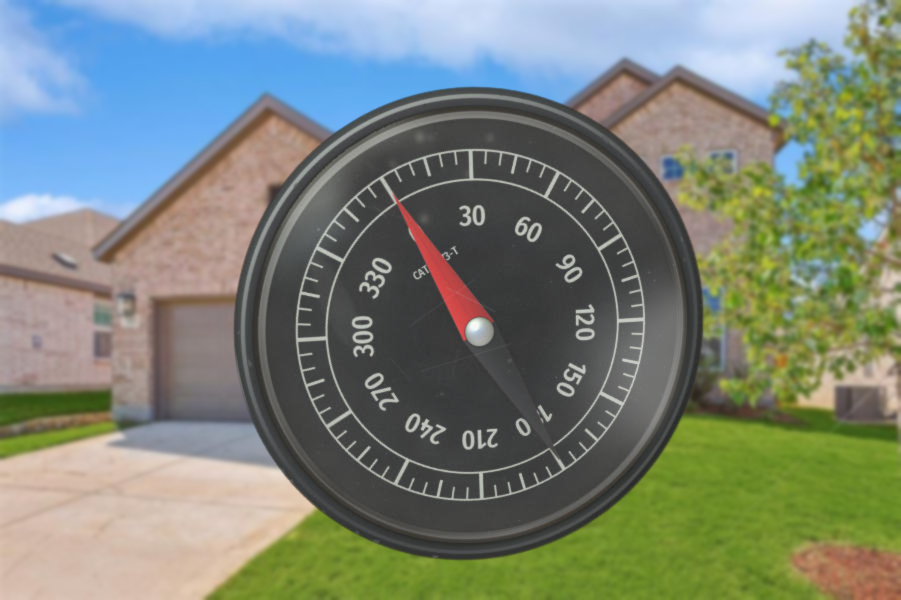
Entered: 0 °
